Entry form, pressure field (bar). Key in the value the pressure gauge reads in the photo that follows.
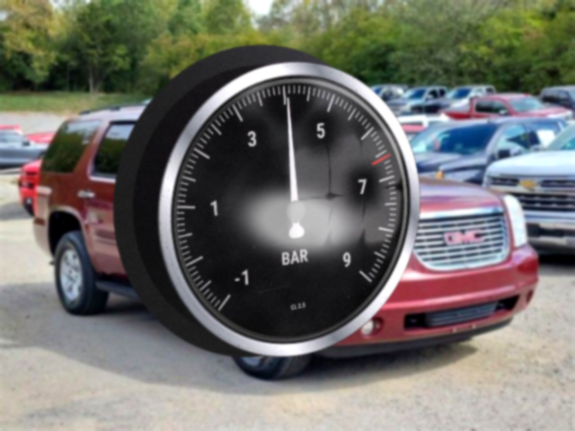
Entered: 4 bar
